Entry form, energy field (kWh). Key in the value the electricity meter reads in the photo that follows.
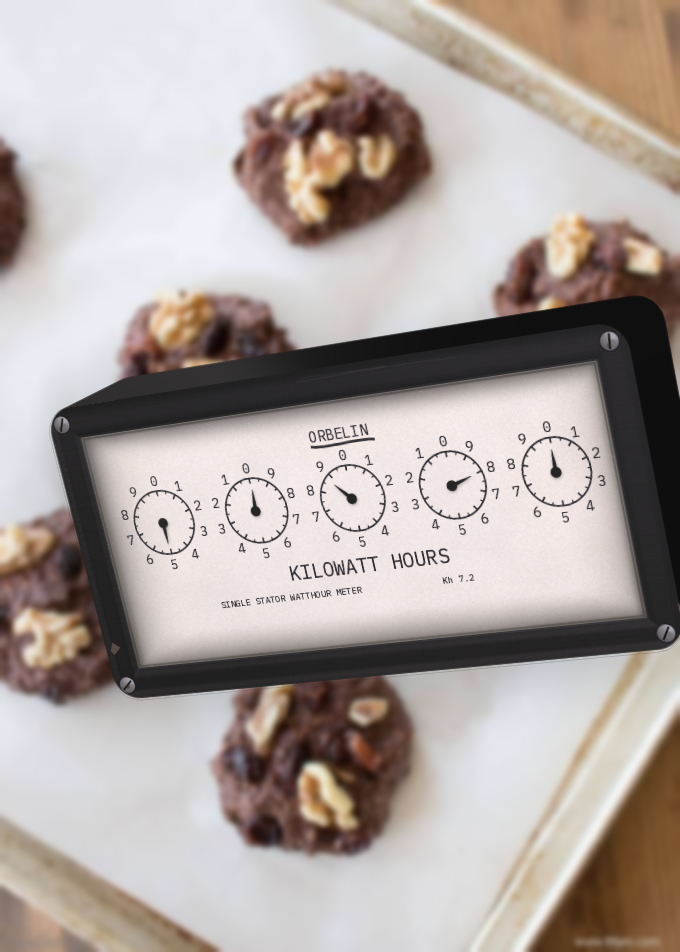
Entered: 49880 kWh
